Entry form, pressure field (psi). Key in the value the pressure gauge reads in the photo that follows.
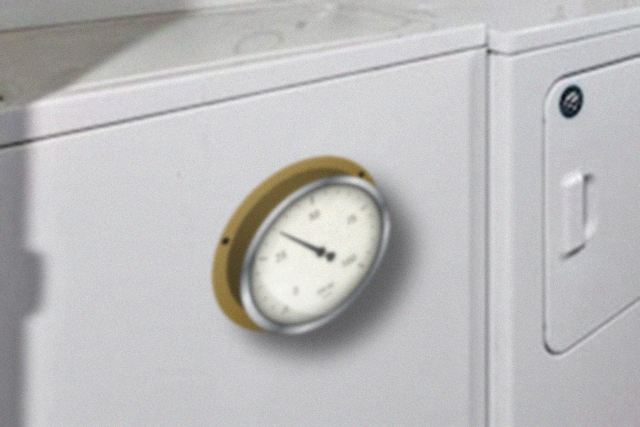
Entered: 35 psi
